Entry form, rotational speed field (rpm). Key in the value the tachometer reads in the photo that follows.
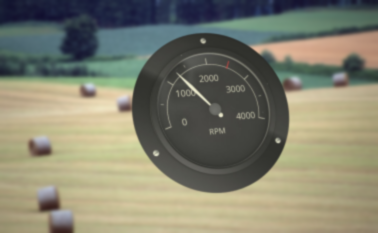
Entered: 1250 rpm
